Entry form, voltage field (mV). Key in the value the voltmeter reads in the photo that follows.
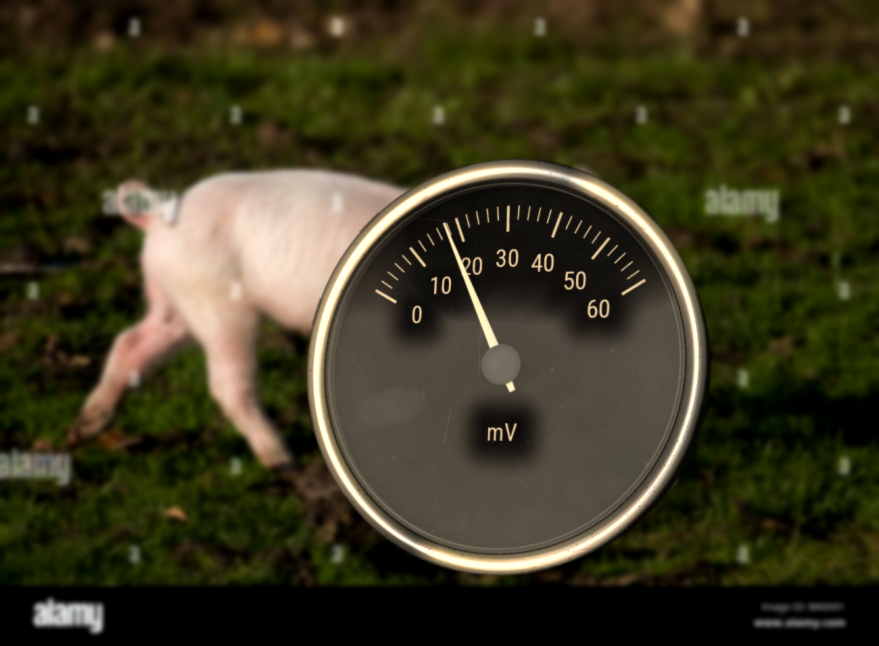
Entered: 18 mV
